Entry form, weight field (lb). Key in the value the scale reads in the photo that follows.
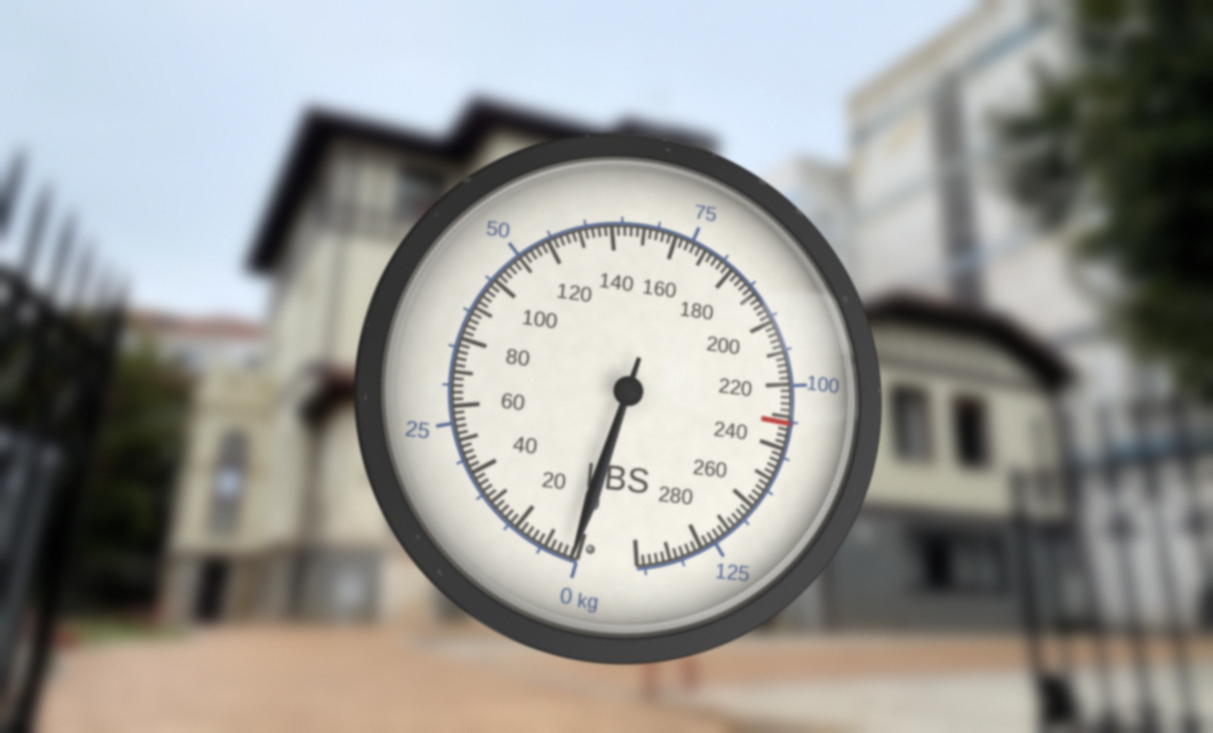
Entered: 2 lb
